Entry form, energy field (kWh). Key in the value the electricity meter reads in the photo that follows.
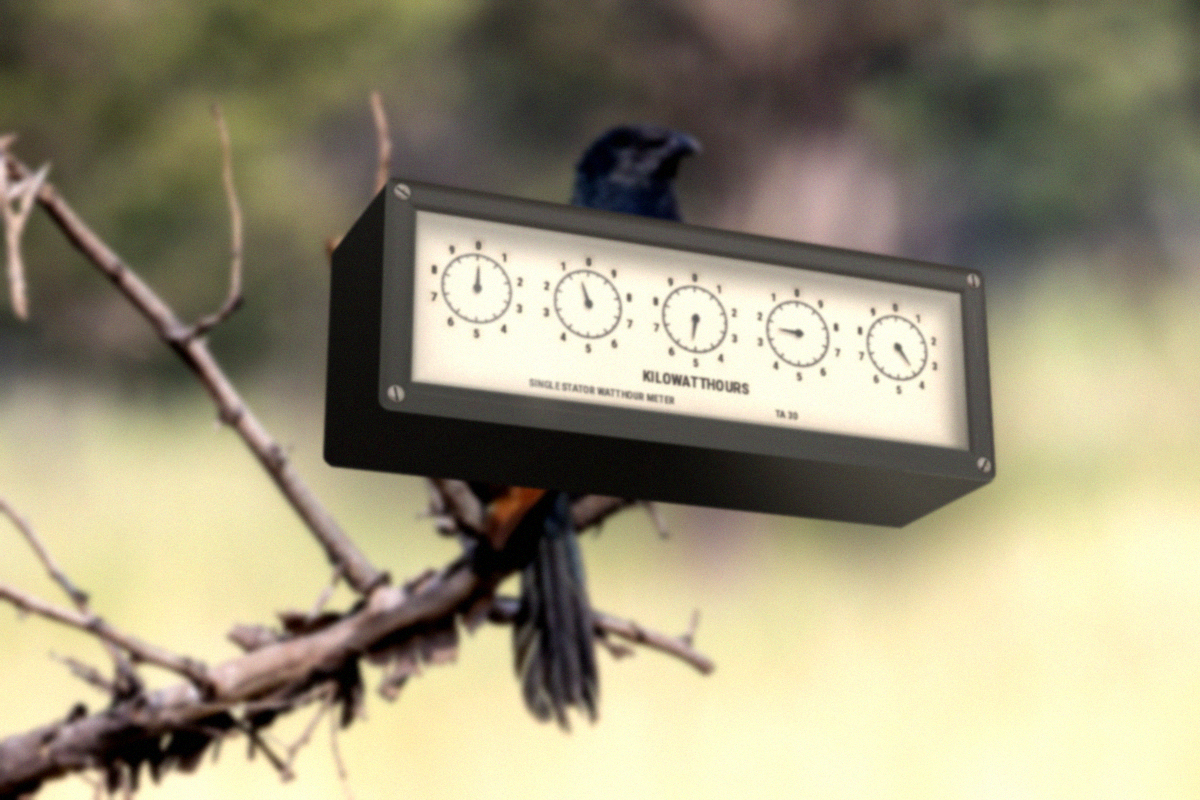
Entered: 524 kWh
